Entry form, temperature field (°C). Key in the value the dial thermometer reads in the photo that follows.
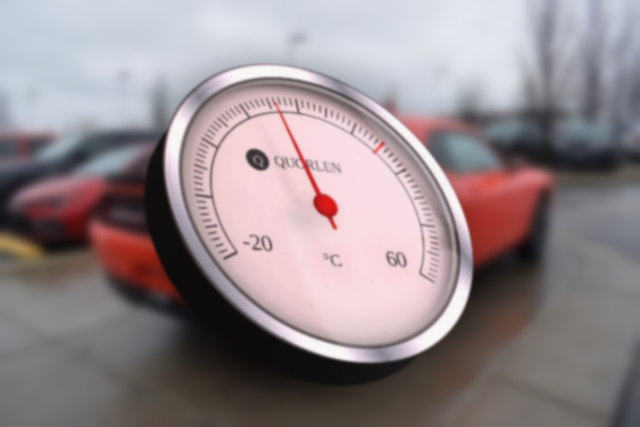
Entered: 15 °C
